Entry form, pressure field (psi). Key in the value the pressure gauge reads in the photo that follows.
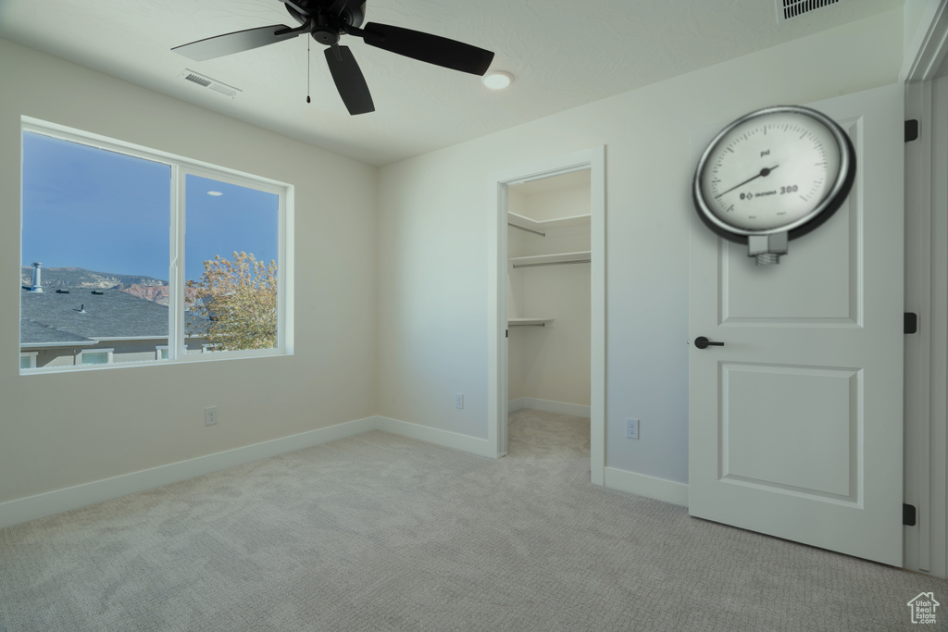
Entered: 25 psi
